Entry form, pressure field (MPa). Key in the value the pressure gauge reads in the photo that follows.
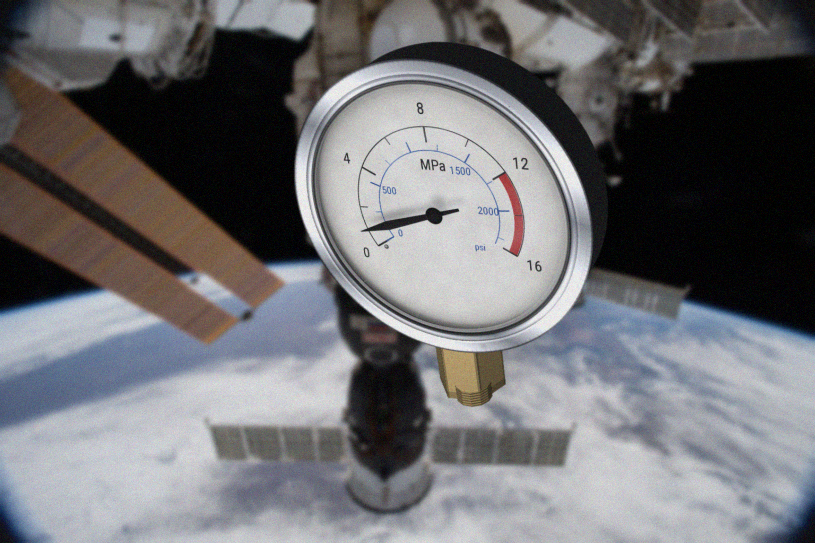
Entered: 1 MPa
